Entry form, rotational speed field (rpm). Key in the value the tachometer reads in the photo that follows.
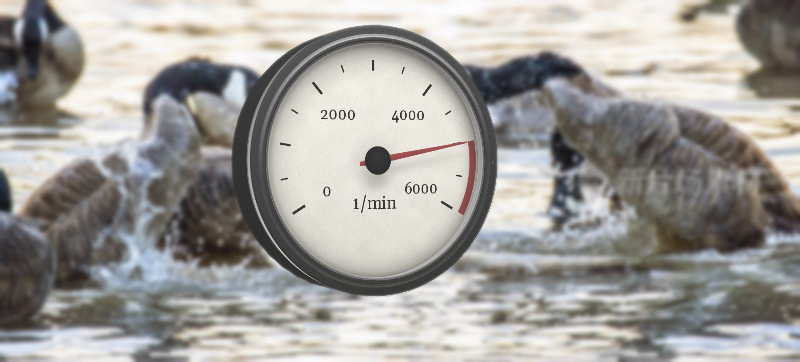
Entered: 5000 rpm
